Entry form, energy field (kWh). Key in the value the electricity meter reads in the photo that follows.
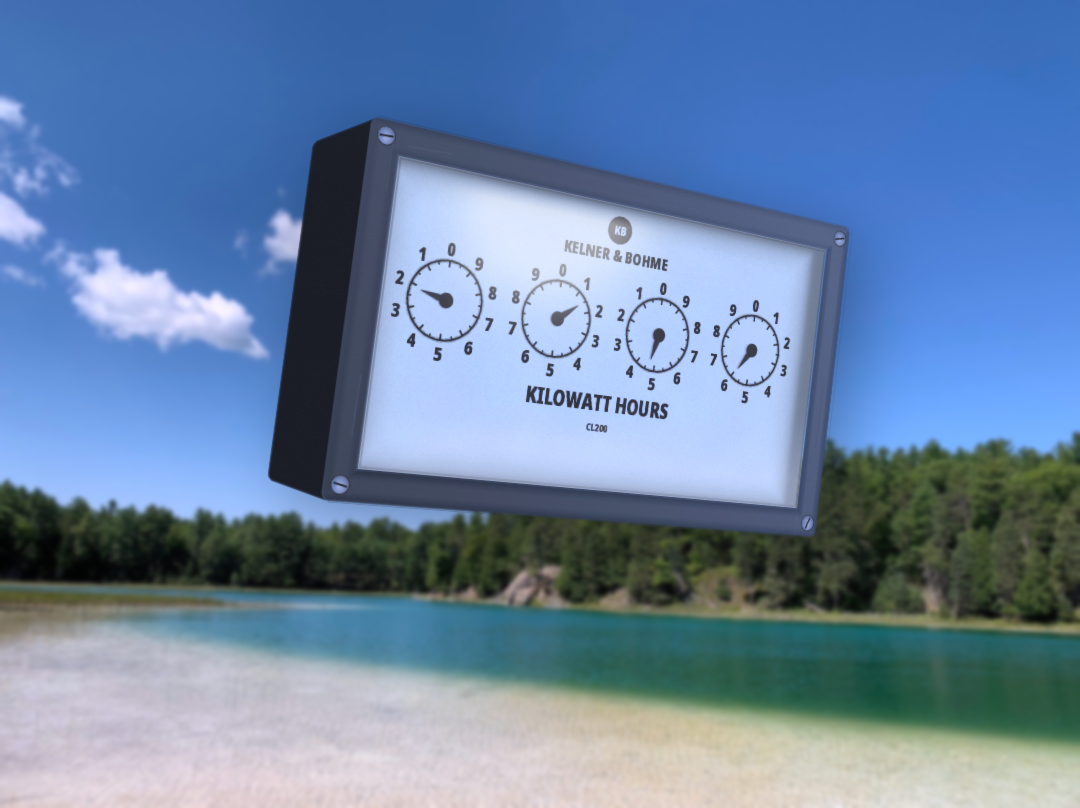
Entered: 2146 kWh
